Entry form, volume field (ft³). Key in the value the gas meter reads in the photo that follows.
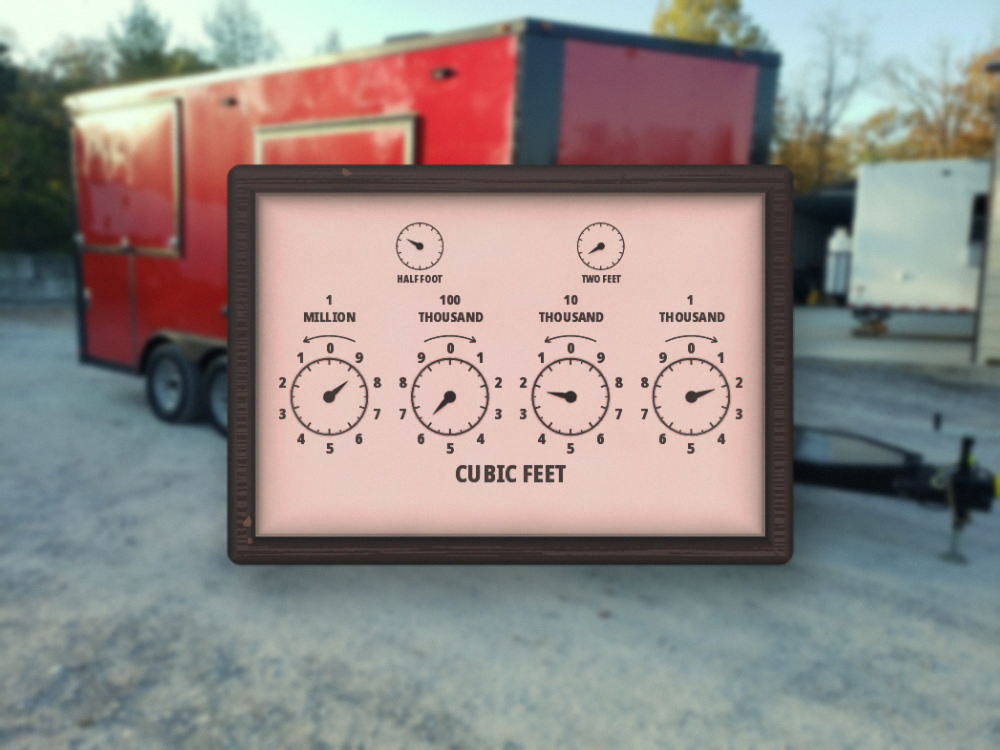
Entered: 862200 ft³
